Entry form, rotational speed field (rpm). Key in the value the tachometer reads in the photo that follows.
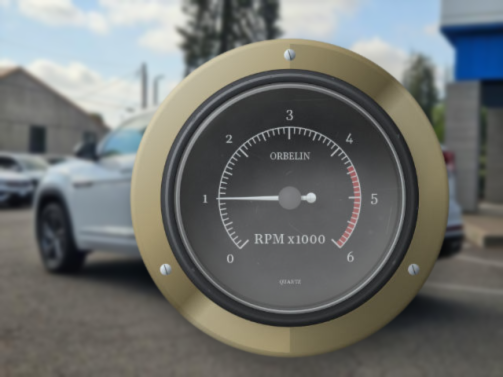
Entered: 1000 rpm
